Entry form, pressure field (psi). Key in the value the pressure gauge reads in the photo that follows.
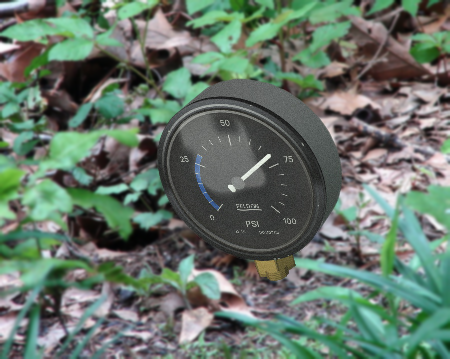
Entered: 70 psi
